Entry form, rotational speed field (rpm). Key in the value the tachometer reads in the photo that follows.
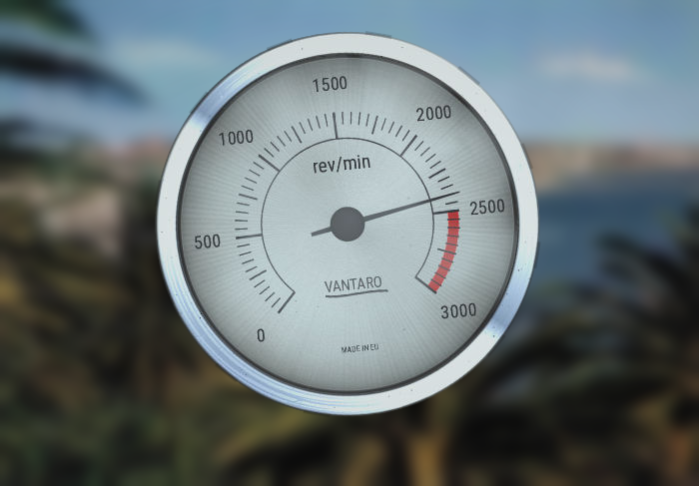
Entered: 2400 rpm
